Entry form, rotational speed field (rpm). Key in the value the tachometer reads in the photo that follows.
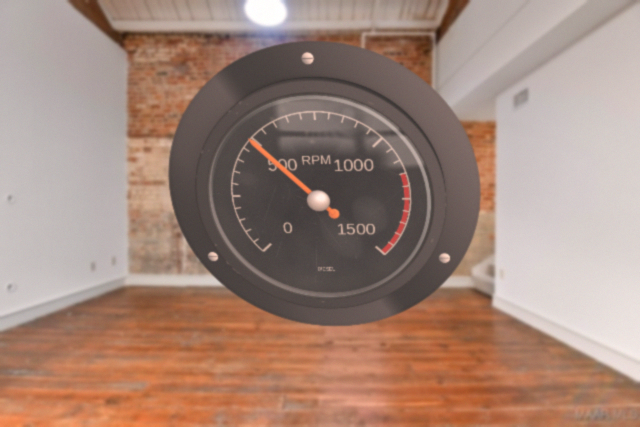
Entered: 500 rpm
